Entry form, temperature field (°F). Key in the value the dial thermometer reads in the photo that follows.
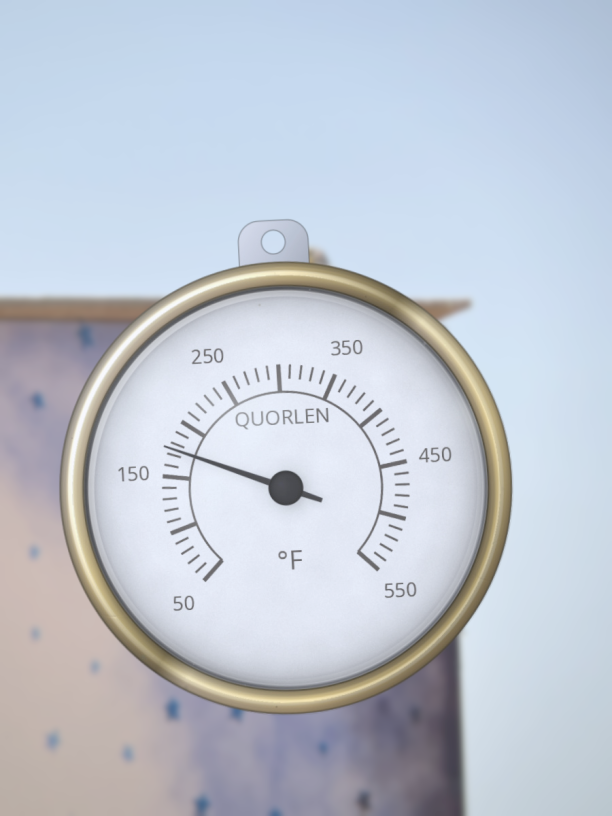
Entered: 175 °F
